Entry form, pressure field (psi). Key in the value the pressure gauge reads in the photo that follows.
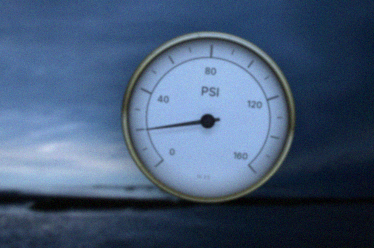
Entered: 20 psi
